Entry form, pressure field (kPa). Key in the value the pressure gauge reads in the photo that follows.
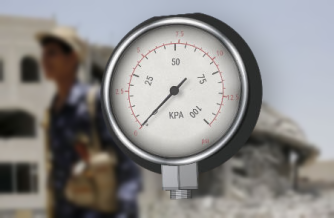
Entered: 0 kPa
